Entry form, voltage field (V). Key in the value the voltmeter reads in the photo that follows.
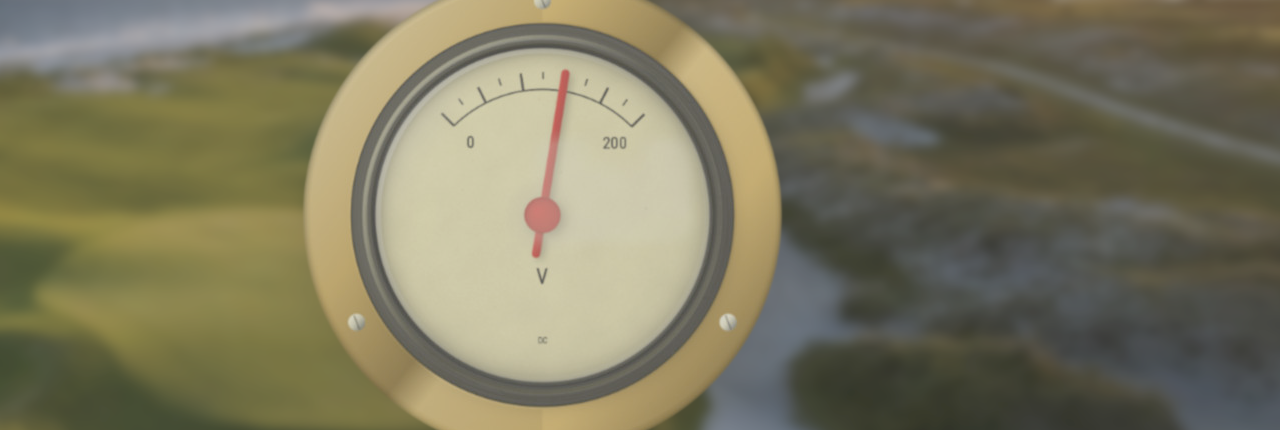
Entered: 120 V
